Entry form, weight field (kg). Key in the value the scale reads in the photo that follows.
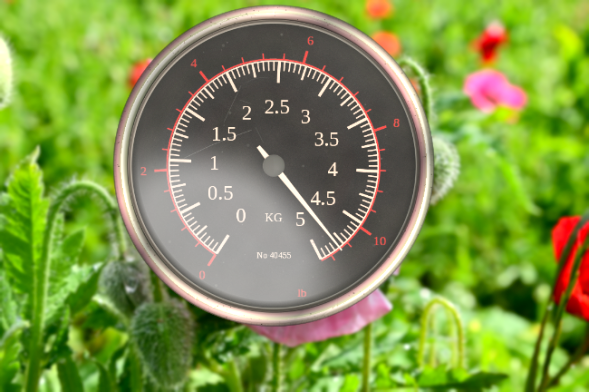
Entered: 4.8 kg
